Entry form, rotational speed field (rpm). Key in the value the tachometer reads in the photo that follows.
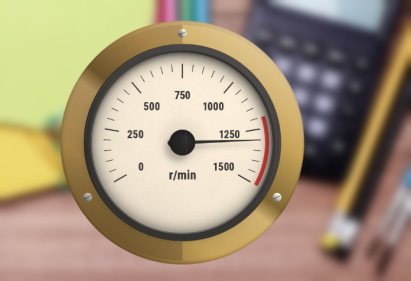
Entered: 1300 rpm
